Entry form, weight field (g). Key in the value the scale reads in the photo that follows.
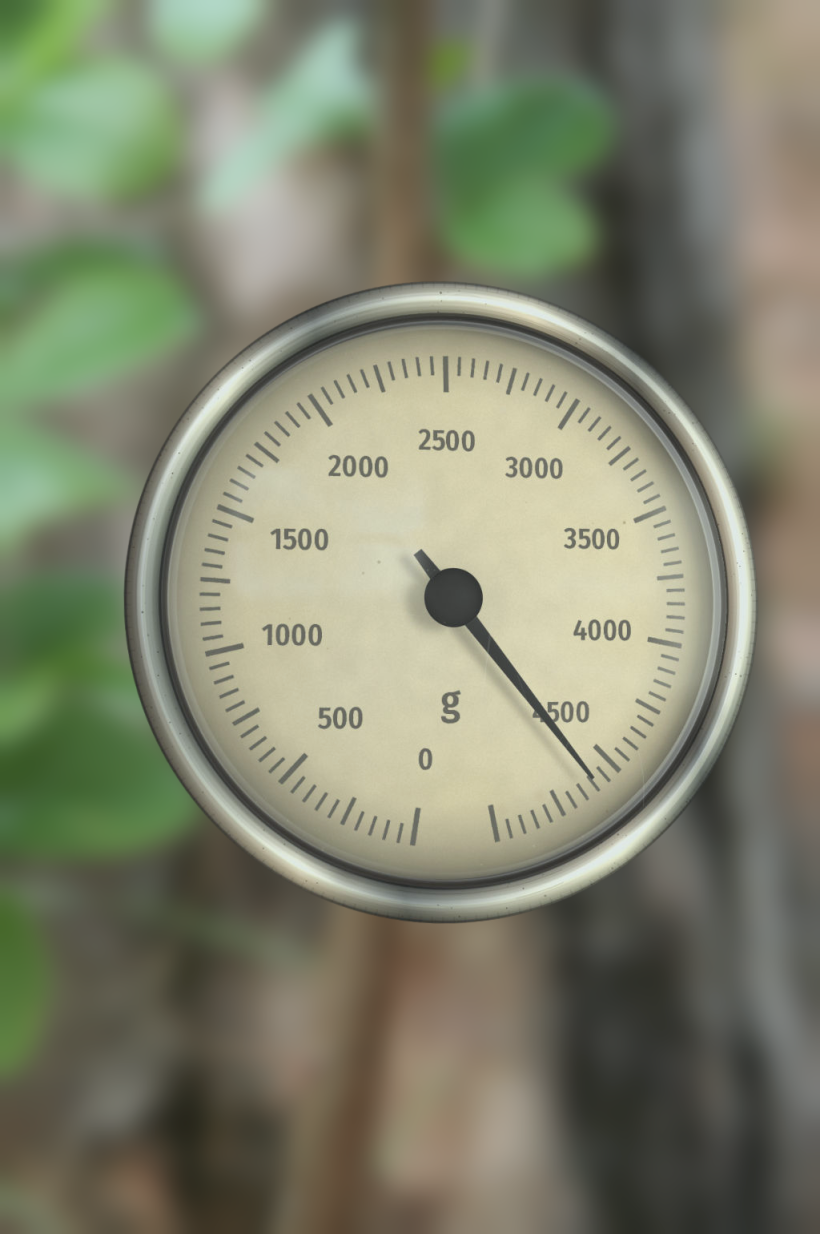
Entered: 4600 g
